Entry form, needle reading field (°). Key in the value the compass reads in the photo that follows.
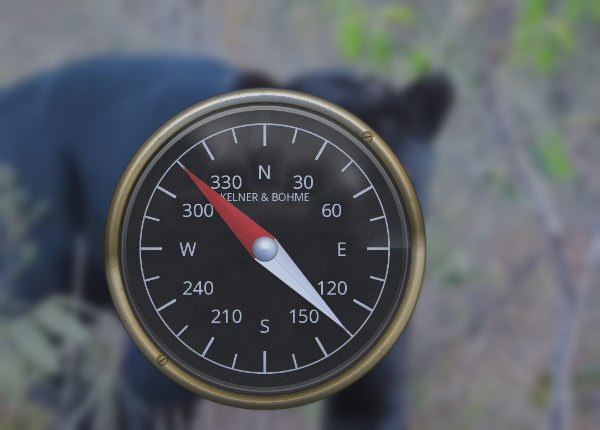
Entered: 315 °
